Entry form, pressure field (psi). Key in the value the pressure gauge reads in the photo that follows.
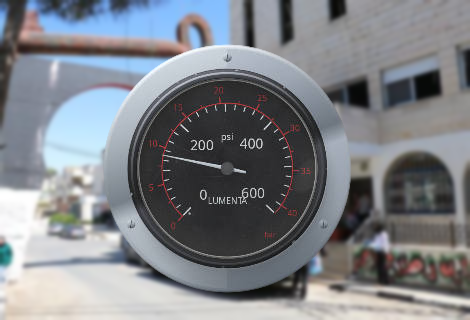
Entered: 130 psi
